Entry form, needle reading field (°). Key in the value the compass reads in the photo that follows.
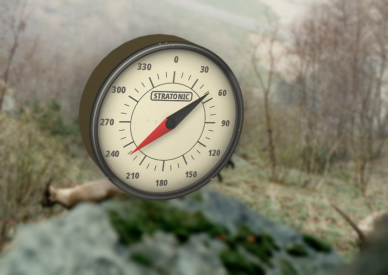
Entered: 230 °
